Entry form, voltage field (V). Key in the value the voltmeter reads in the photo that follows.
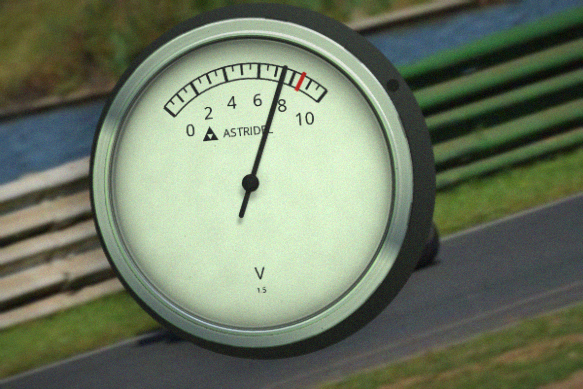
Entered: 7.5 V
